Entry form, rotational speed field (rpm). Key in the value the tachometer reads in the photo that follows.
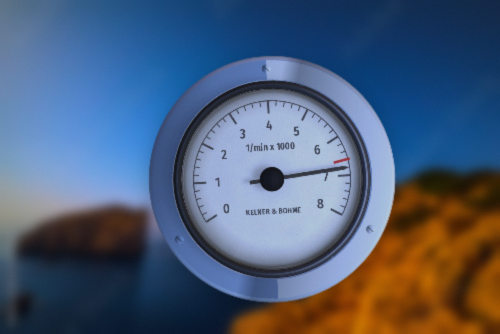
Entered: 6800 rpm
